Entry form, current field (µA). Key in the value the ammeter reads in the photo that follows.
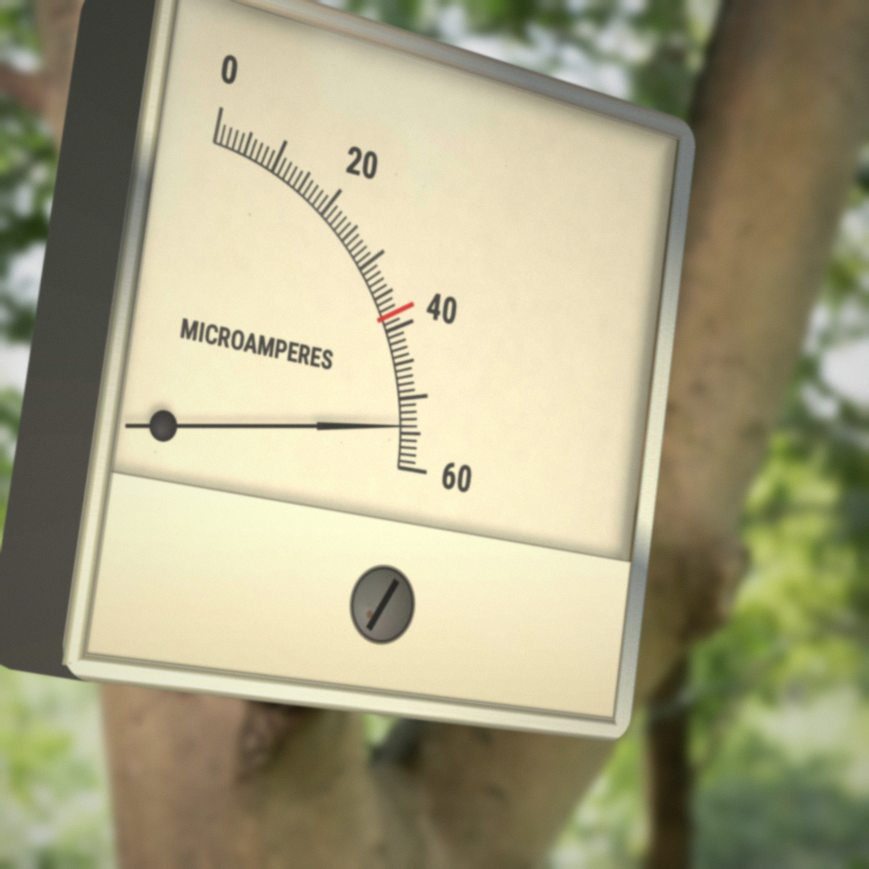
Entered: 54 µA
